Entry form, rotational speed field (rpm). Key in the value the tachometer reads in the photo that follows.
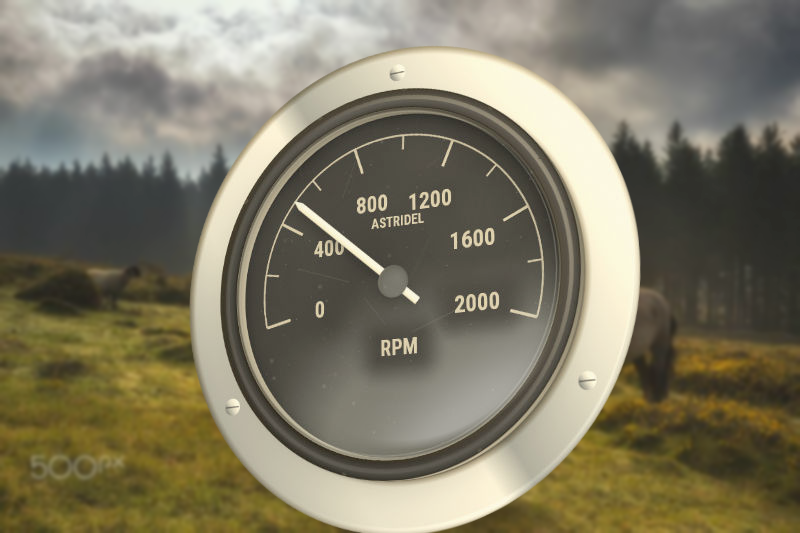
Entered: 500 rpm
